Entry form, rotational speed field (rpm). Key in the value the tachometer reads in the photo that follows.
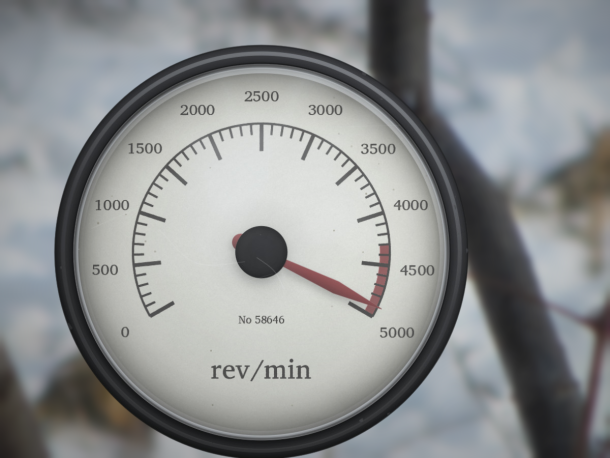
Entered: 4900 rpm
